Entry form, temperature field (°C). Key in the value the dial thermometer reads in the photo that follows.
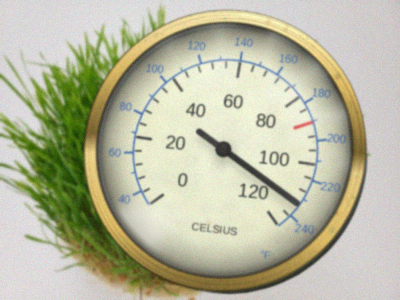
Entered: 112 °C
